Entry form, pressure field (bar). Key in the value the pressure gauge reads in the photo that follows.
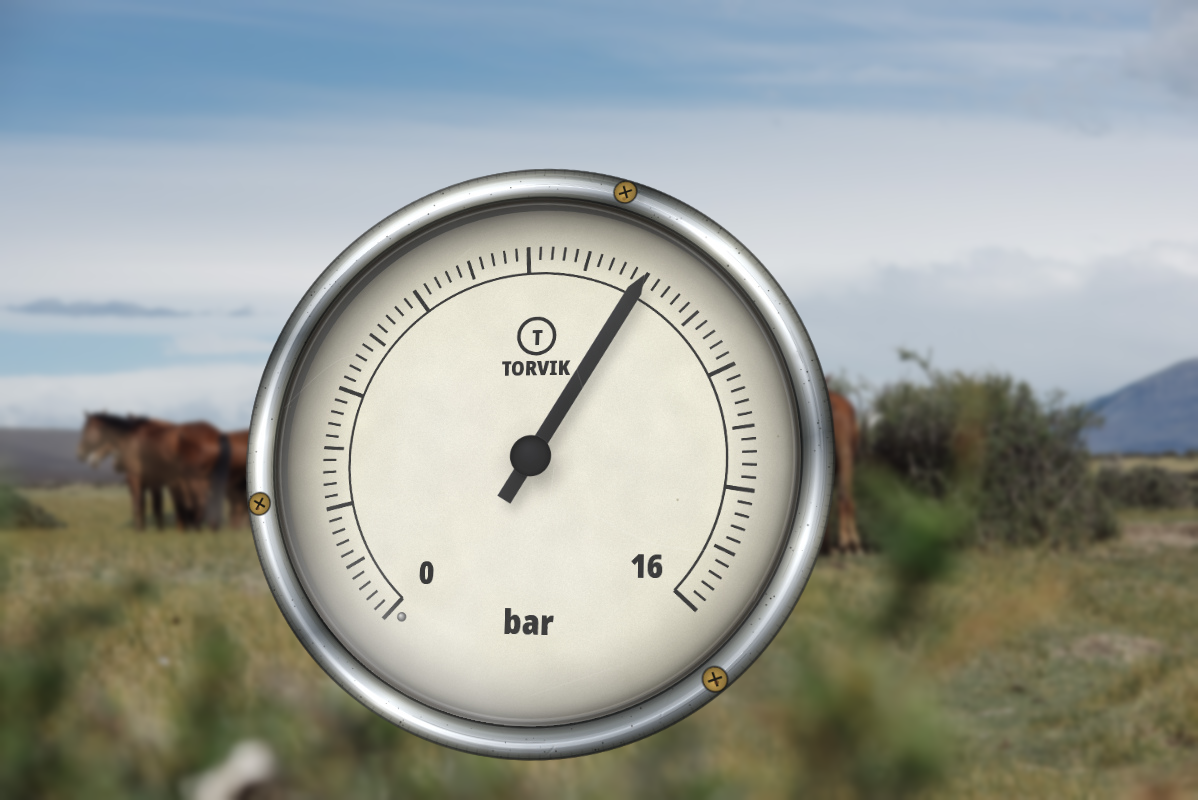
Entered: 10 bar
